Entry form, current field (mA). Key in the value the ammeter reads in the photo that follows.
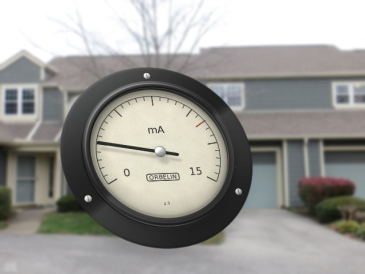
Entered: 2.5 mA
